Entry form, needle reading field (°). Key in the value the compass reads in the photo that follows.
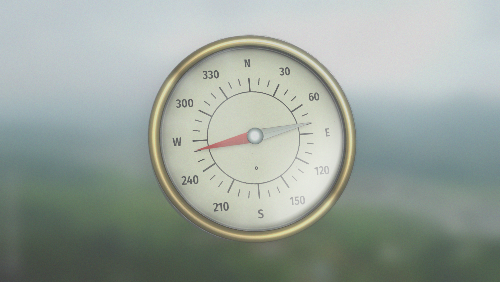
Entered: 260 °
